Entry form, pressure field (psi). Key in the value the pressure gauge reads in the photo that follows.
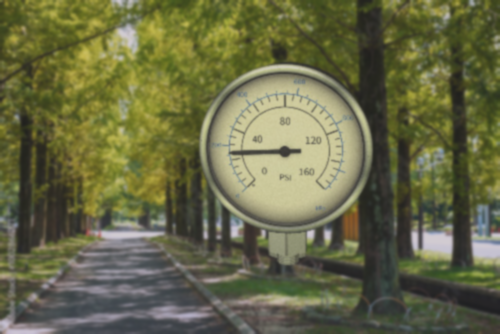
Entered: 25 psi
